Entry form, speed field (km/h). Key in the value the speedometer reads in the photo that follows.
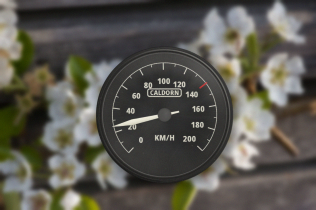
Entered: 25 km/h
